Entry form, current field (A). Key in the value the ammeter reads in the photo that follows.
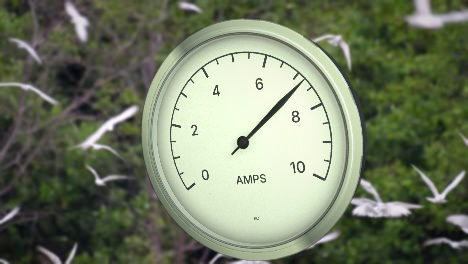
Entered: 7.25 A
